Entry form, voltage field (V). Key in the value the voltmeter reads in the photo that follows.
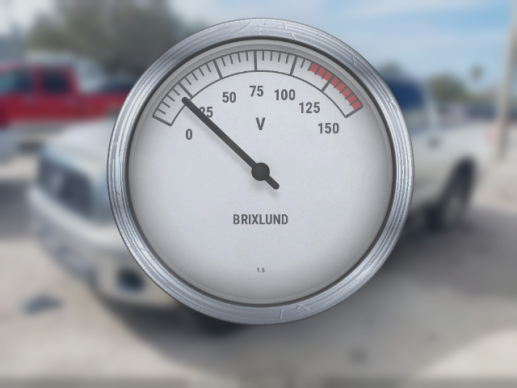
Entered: 20 V
